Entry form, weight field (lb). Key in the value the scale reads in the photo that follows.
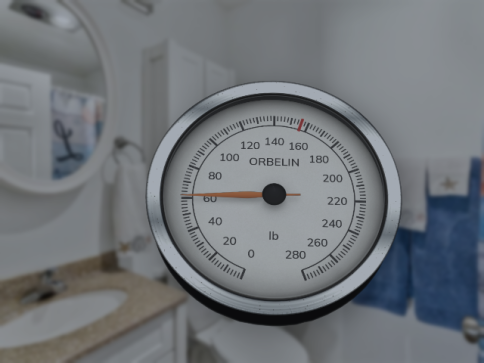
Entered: 60 lb
